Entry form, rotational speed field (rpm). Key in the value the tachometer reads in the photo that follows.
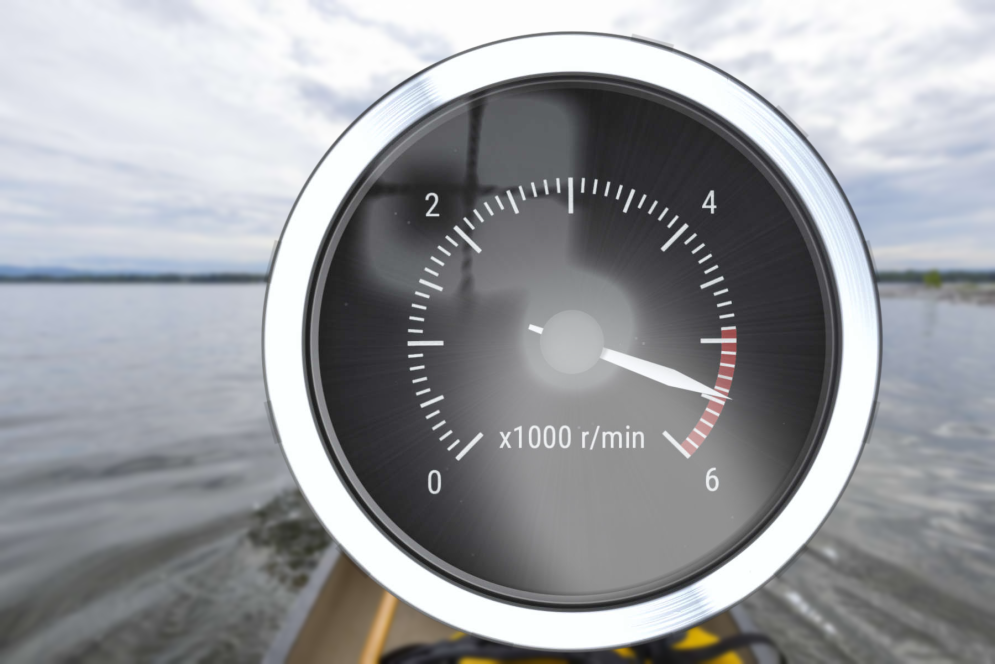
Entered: 5450 rpm
